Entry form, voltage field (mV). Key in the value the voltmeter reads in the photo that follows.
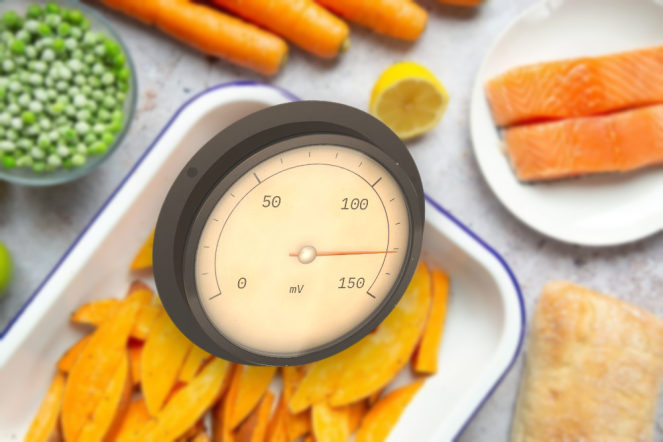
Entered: 130 mV
